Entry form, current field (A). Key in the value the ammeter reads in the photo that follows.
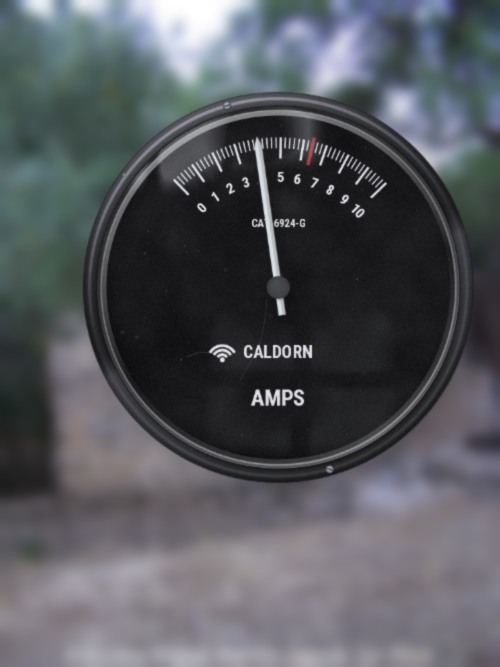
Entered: 4 A
